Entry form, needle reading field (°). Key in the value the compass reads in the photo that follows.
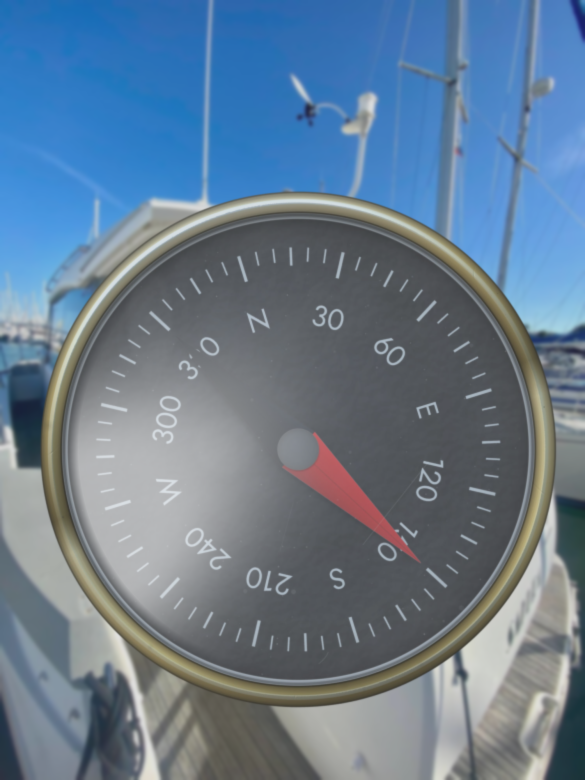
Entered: 150 °
